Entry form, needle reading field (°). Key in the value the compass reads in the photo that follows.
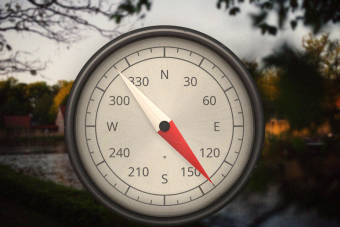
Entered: 140 °
